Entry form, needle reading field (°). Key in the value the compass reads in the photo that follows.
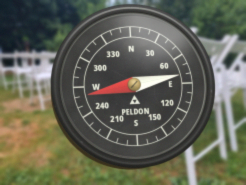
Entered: 260 °
